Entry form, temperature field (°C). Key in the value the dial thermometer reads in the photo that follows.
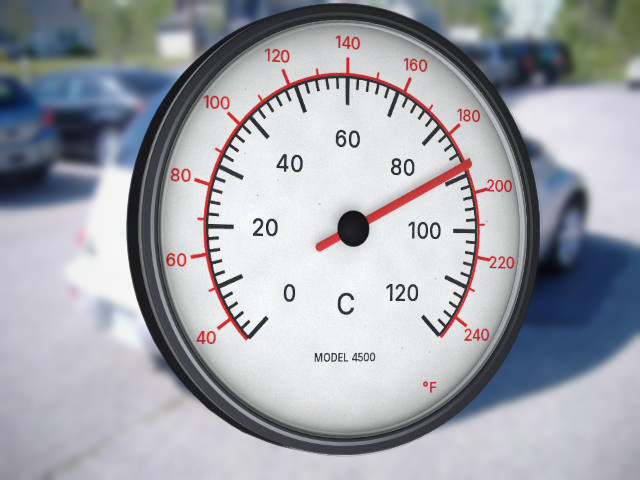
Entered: 88 °C
